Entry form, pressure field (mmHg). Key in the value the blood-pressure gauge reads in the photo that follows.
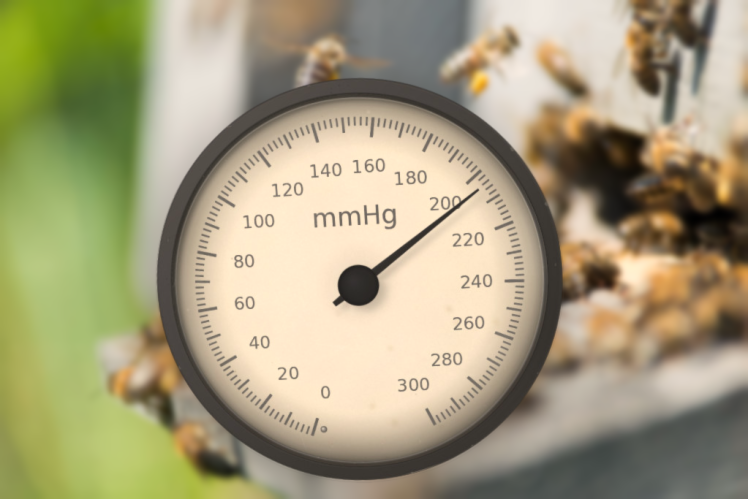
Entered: 204 mmHg
